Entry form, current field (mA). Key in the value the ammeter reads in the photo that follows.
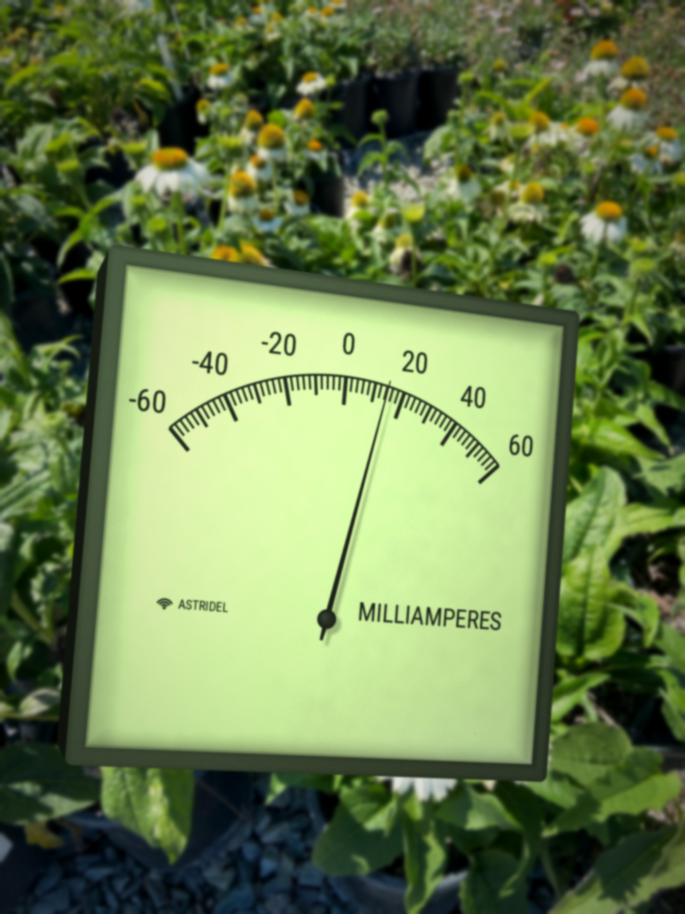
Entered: 14 mA
